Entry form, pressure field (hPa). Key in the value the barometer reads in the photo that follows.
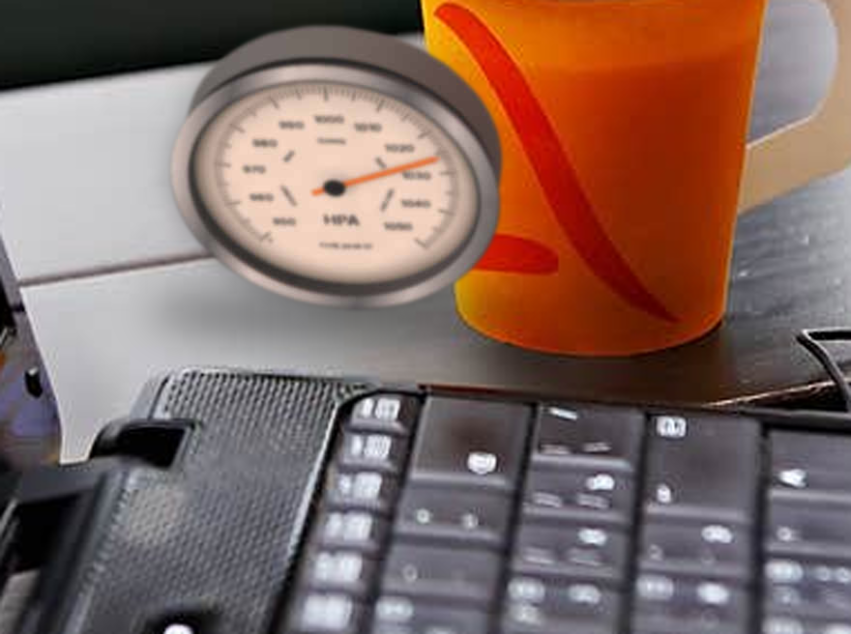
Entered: 1025 hPa
